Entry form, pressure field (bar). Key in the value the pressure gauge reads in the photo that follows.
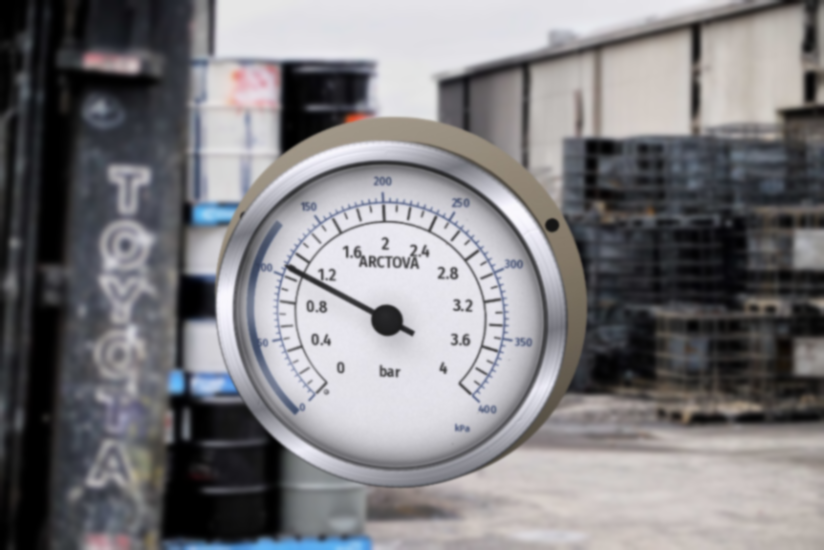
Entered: 1.1 bar
